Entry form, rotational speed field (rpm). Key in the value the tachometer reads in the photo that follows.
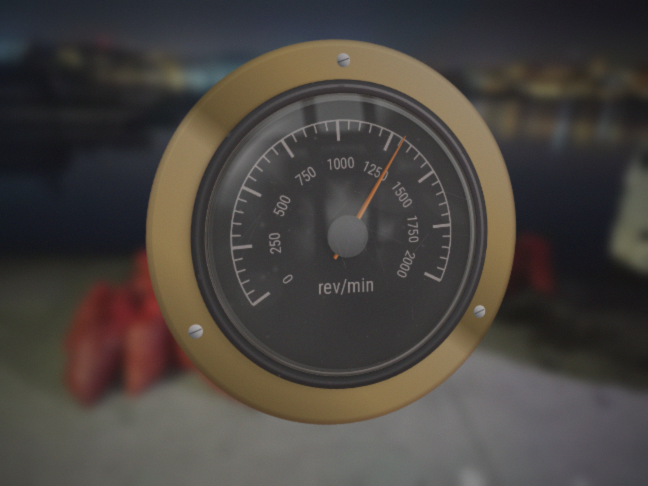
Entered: 1300 rpm
